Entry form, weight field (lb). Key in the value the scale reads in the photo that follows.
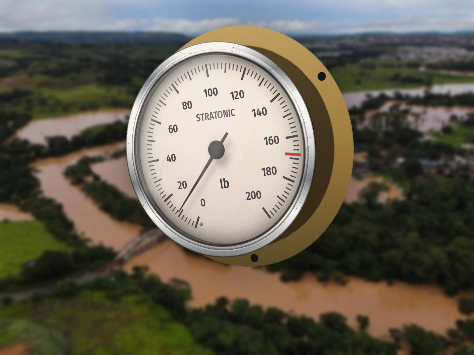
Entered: 10 lb
